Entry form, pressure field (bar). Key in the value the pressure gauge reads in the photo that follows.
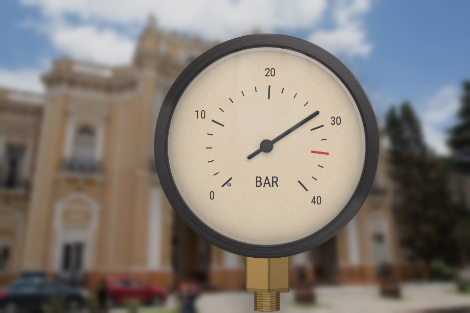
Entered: 28 bar
